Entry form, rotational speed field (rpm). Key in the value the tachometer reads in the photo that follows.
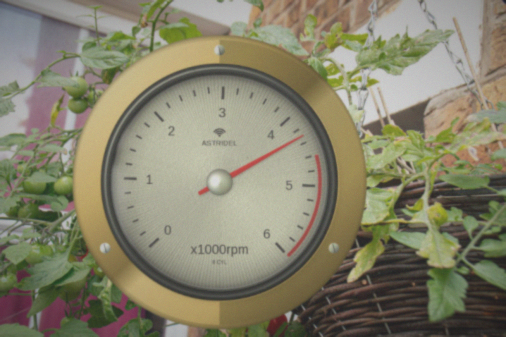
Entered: 4300 rpm
